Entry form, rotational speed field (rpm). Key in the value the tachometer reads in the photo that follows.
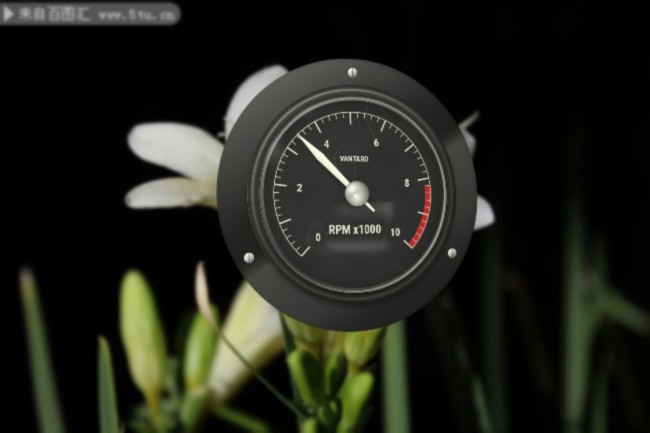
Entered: 3400 rpm
